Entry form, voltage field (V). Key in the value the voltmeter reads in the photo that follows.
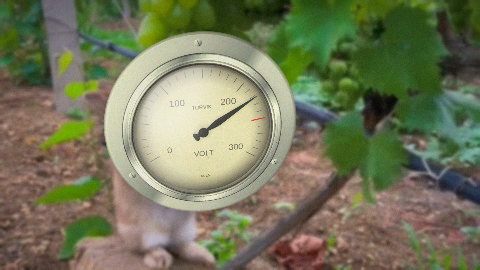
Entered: 220 V
